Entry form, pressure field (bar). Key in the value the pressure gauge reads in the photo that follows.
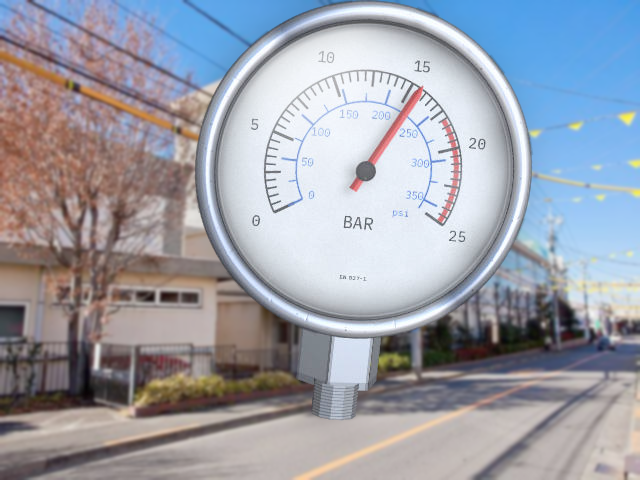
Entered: 15.5 bar
